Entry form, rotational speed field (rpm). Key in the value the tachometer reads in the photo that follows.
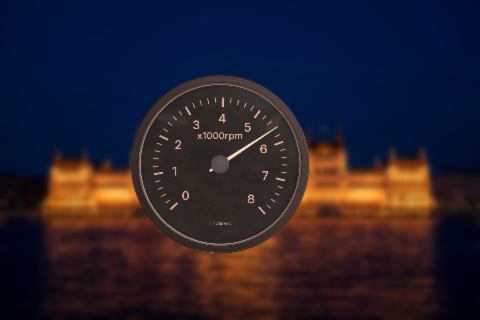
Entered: 5600 rpm
